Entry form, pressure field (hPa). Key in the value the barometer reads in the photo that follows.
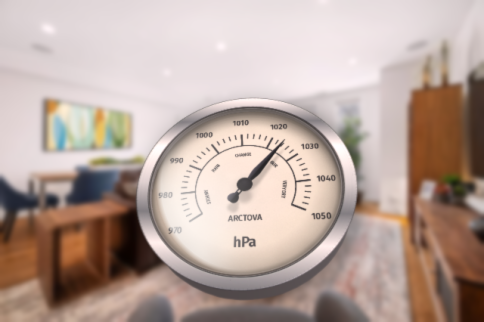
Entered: 1024 hPa
